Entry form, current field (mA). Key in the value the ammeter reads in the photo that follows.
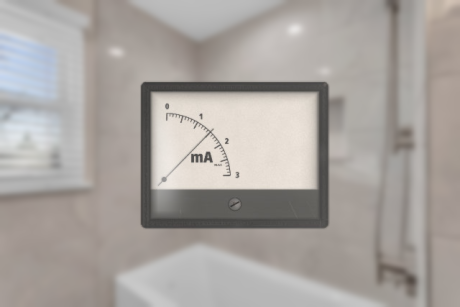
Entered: 1.5 mA
